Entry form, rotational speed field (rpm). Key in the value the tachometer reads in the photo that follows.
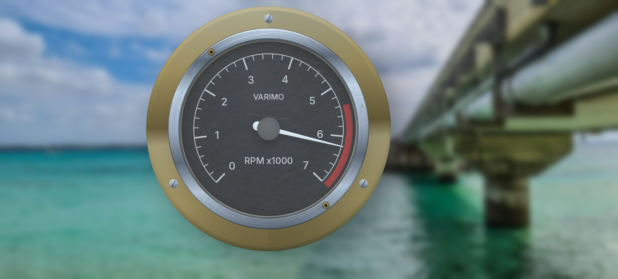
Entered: 6200 rpm
